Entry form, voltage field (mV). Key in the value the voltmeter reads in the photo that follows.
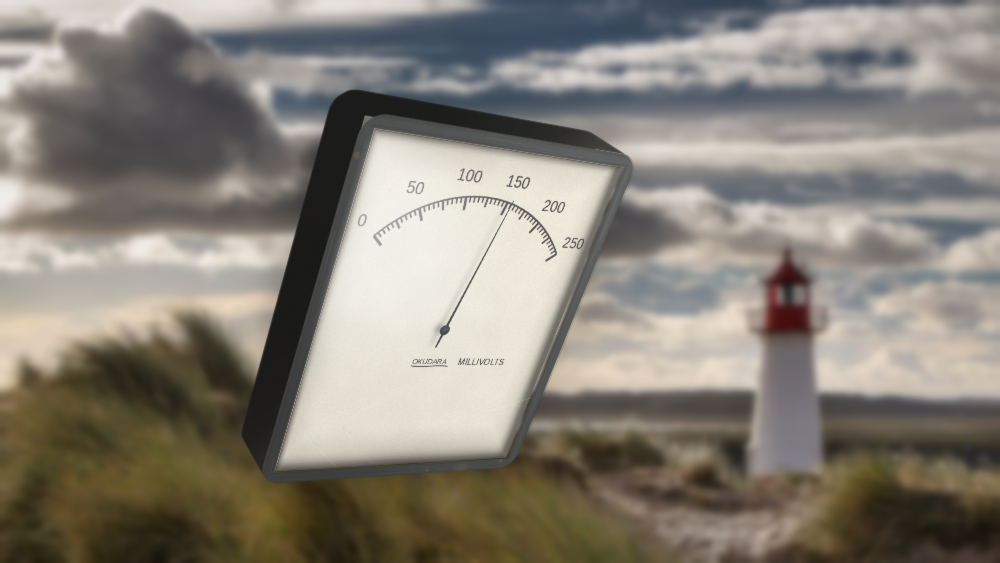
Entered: 150 mV
